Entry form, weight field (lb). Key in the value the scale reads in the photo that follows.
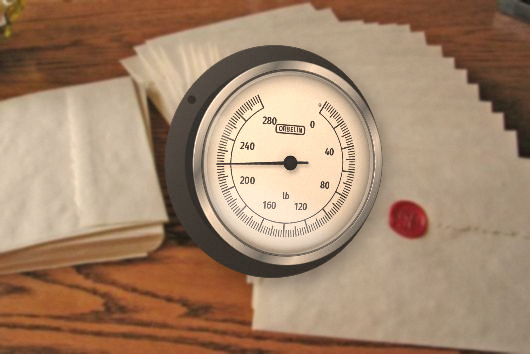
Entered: 220 lb
